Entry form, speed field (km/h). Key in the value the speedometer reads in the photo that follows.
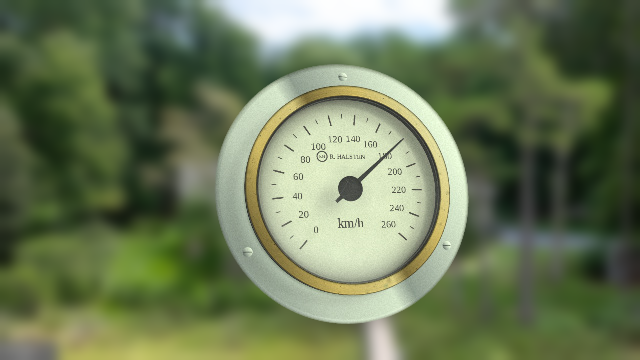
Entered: 180 km/h
